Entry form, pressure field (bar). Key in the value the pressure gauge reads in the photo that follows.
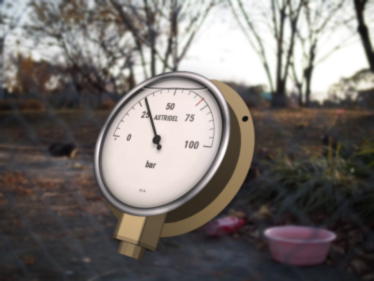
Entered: 30 bar
